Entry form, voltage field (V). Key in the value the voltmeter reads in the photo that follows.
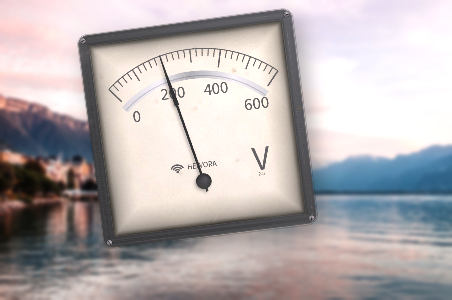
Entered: 200 V
